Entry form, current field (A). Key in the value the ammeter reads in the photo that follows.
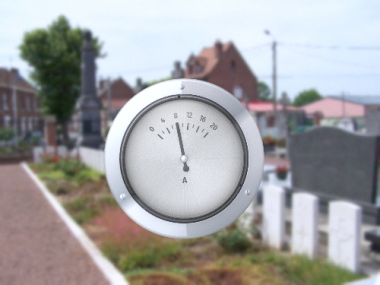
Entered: 8 A
